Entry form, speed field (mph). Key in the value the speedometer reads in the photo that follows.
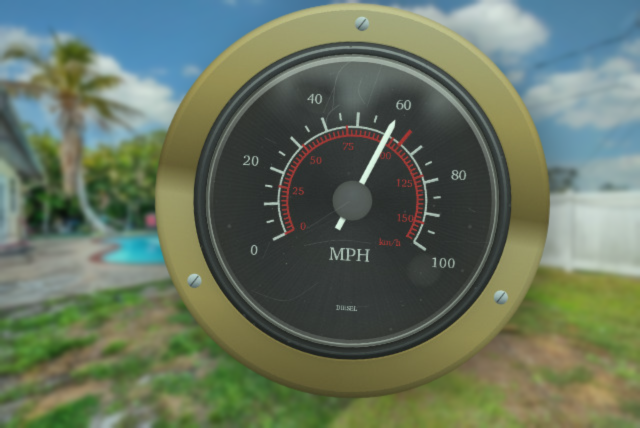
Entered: 60 mph
